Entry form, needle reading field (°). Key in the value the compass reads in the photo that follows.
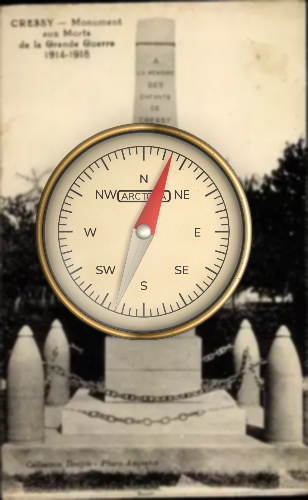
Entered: 20 °
